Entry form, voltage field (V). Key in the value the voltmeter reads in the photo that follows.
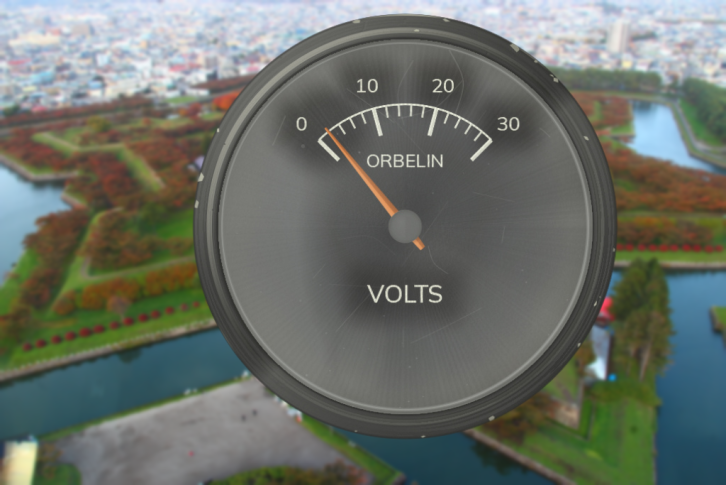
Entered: 2 V
